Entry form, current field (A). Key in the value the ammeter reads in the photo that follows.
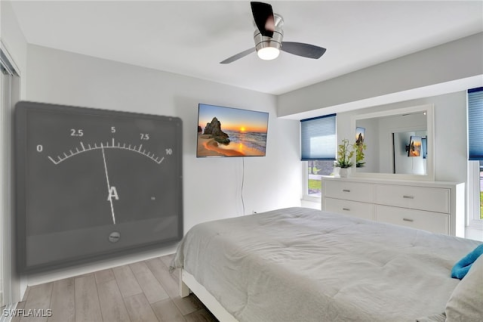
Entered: 4 A
